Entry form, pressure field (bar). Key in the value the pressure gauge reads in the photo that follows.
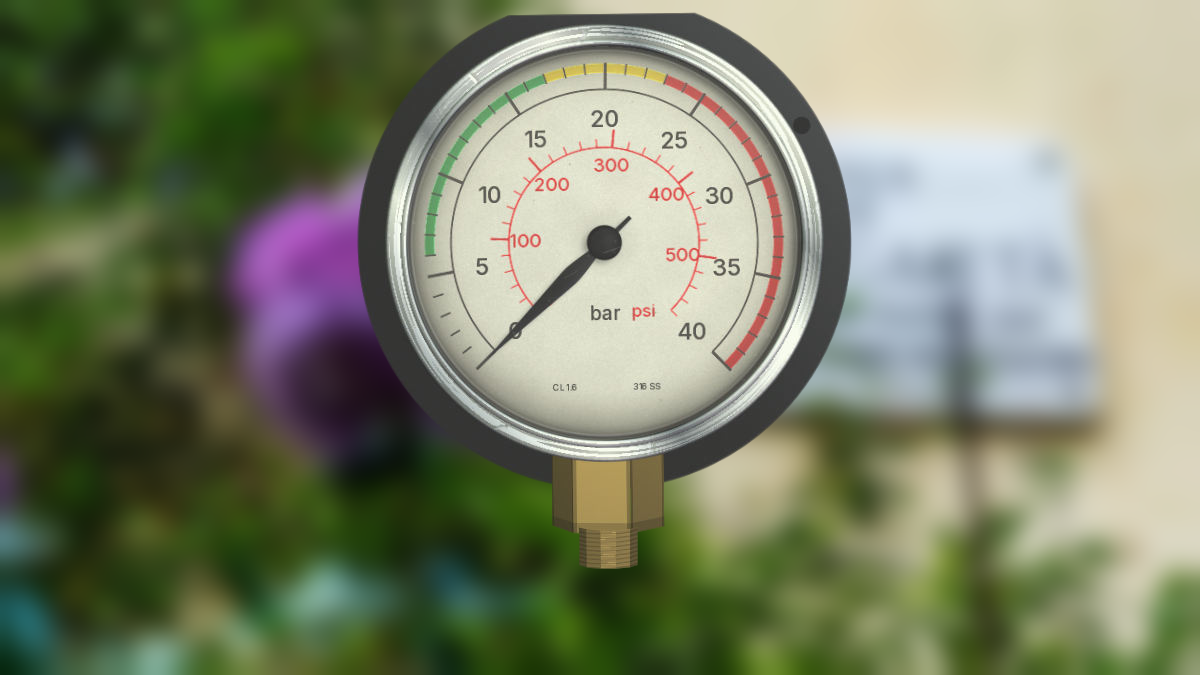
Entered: 0 bar
